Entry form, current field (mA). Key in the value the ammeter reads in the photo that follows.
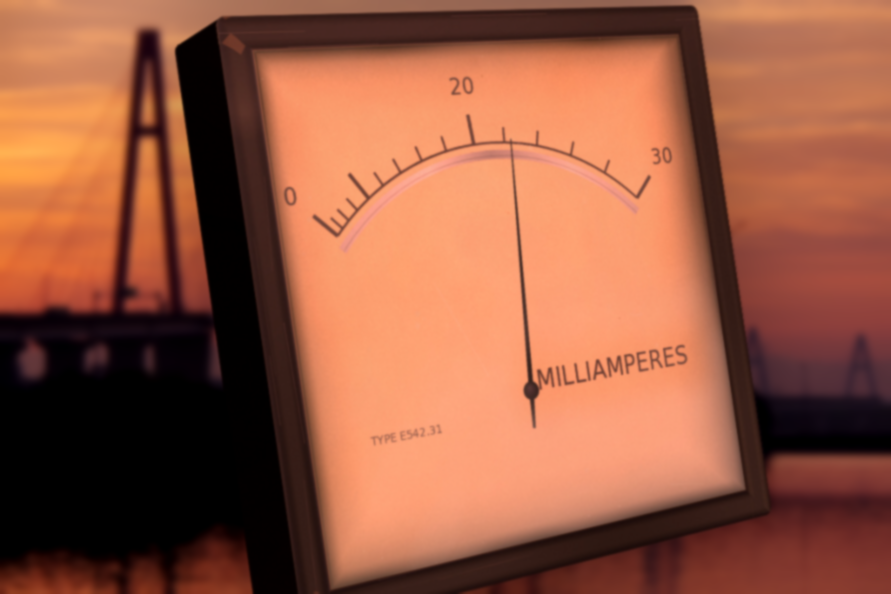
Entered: 22 mA
